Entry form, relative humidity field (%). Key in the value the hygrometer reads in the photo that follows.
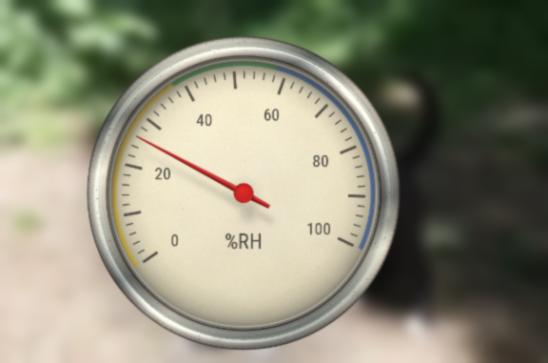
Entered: 26 %
